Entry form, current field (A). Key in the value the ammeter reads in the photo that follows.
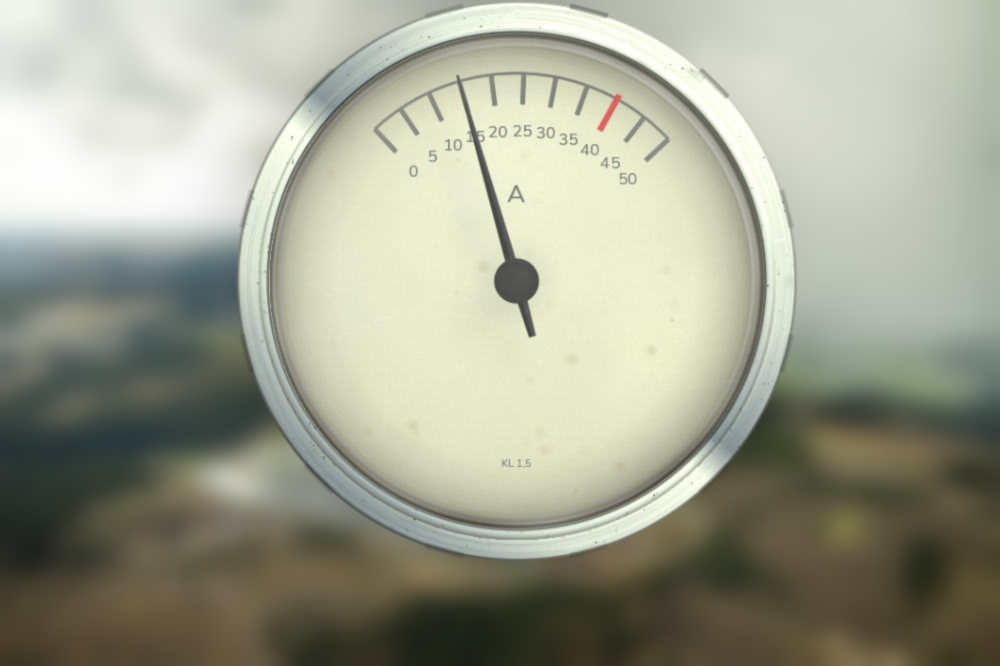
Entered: 15 A
